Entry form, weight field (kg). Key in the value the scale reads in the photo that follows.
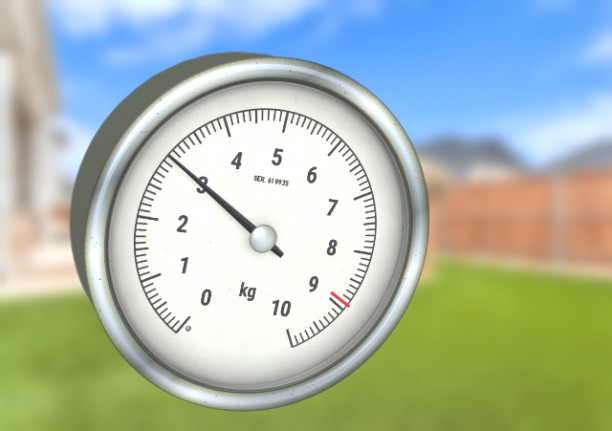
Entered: 3 kg
